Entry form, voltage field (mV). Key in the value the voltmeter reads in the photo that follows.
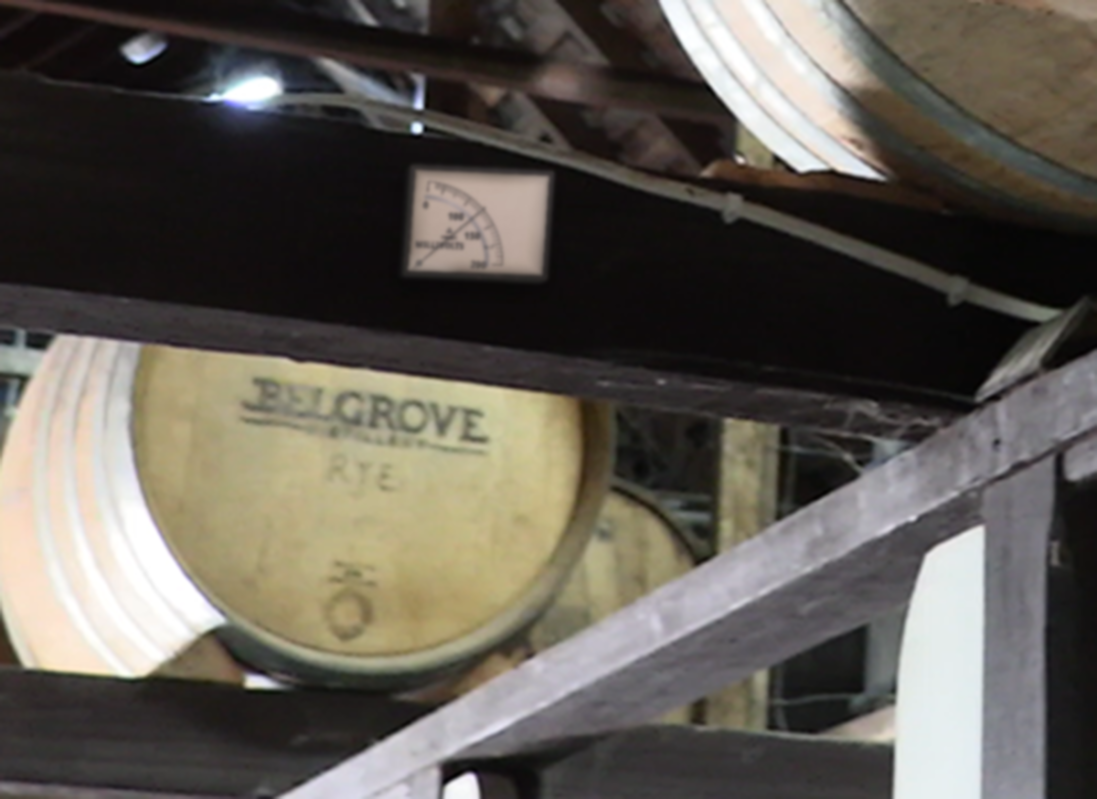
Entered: 125 mV
